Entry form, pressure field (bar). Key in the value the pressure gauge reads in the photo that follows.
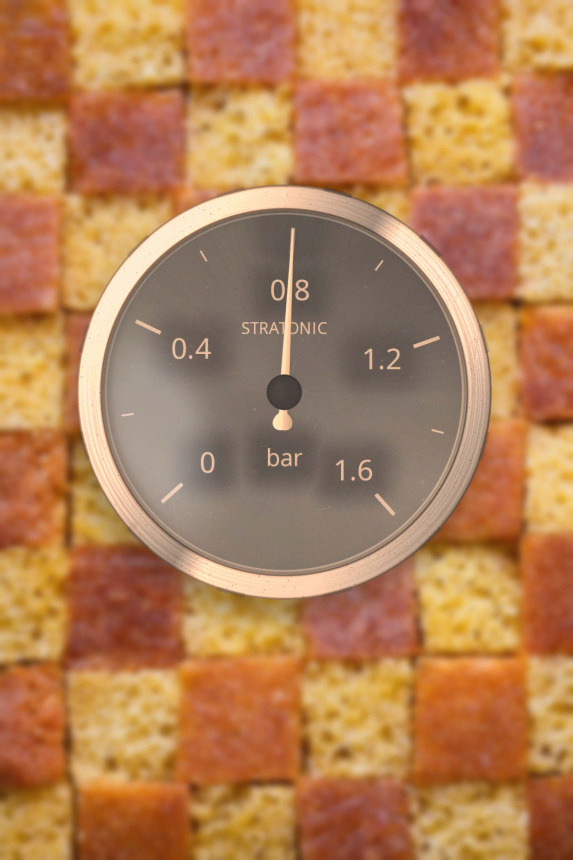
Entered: 0.8 bar
